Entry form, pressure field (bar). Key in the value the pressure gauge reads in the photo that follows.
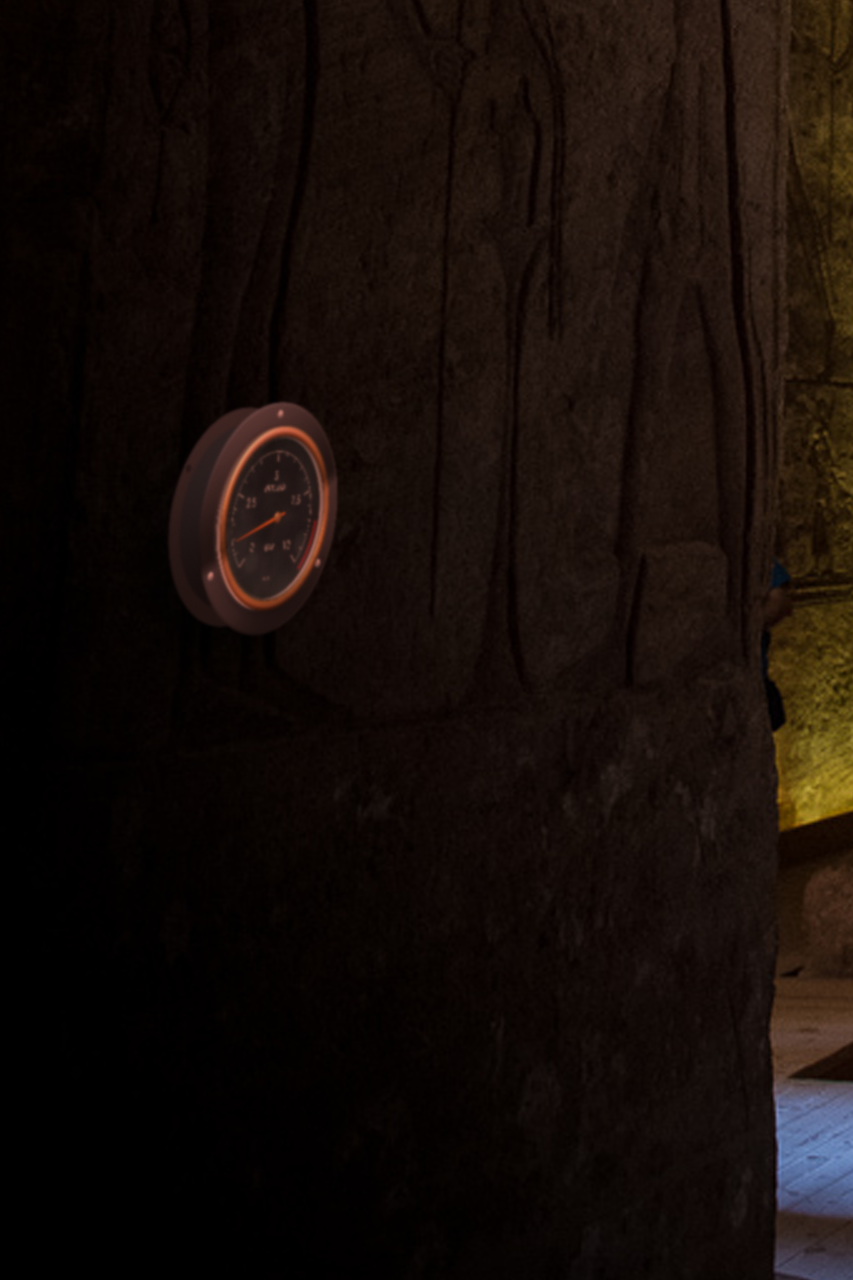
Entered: 1 bar
